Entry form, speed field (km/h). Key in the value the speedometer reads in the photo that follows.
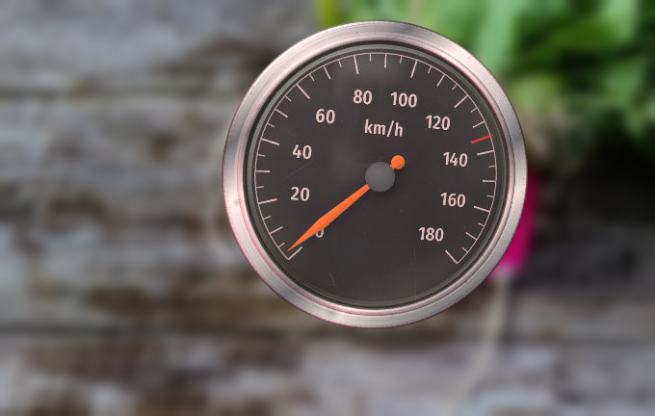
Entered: 2.5 km/h
